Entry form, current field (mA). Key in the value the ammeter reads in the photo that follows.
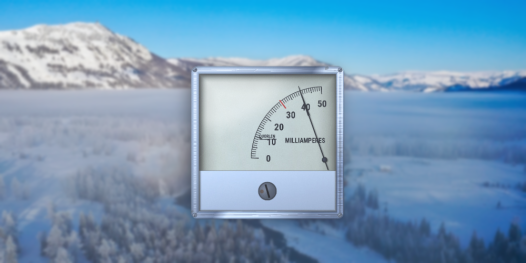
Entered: 40 mA
